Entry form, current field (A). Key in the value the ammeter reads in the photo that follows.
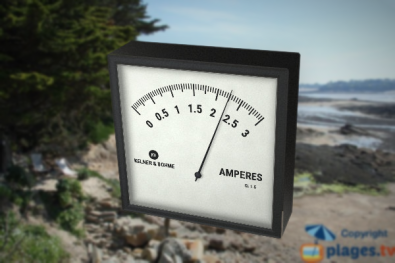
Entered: 2.25 A
